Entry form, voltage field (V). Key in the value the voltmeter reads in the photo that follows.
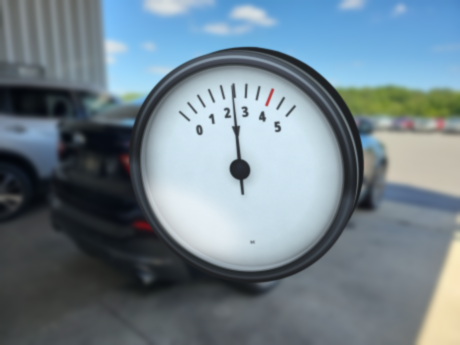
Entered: 2.5 V
